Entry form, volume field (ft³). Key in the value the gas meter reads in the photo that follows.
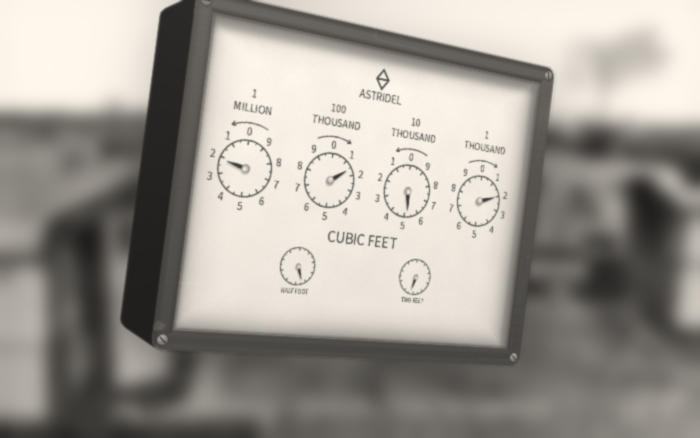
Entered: 215200 ft³
